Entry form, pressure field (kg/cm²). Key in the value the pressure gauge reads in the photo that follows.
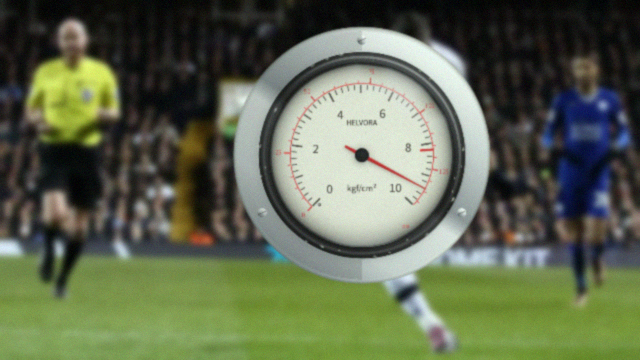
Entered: 9.4 kg/cm²
